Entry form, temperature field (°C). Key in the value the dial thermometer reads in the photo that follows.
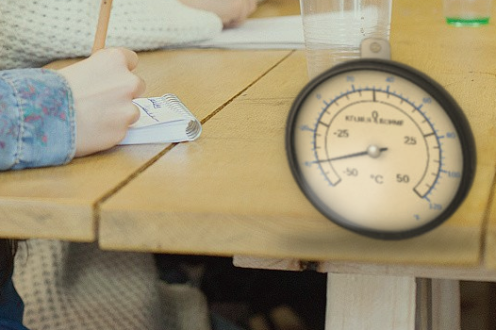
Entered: -40 °C
